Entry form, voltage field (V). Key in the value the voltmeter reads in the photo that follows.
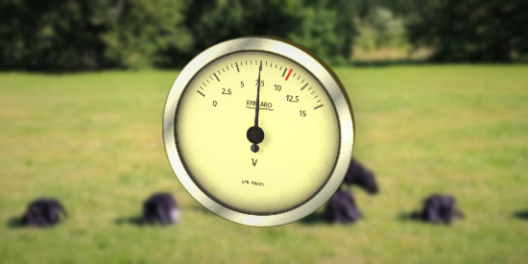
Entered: 7.5 V
